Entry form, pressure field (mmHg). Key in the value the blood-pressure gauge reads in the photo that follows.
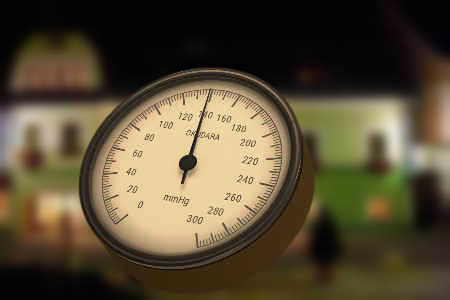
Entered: 140 mmHg
